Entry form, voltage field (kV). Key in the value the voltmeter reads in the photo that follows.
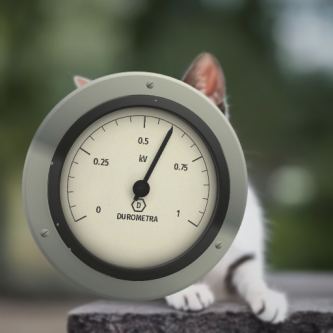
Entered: 0.6 kV
